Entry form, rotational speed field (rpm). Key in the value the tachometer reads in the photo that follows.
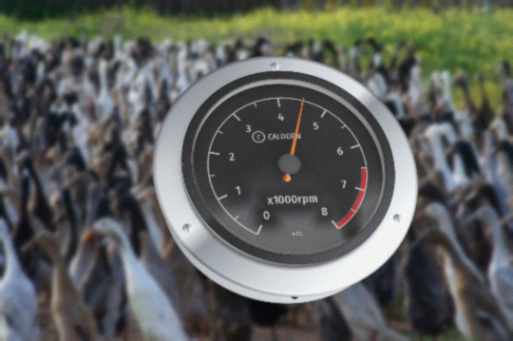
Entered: 4500 rpm
